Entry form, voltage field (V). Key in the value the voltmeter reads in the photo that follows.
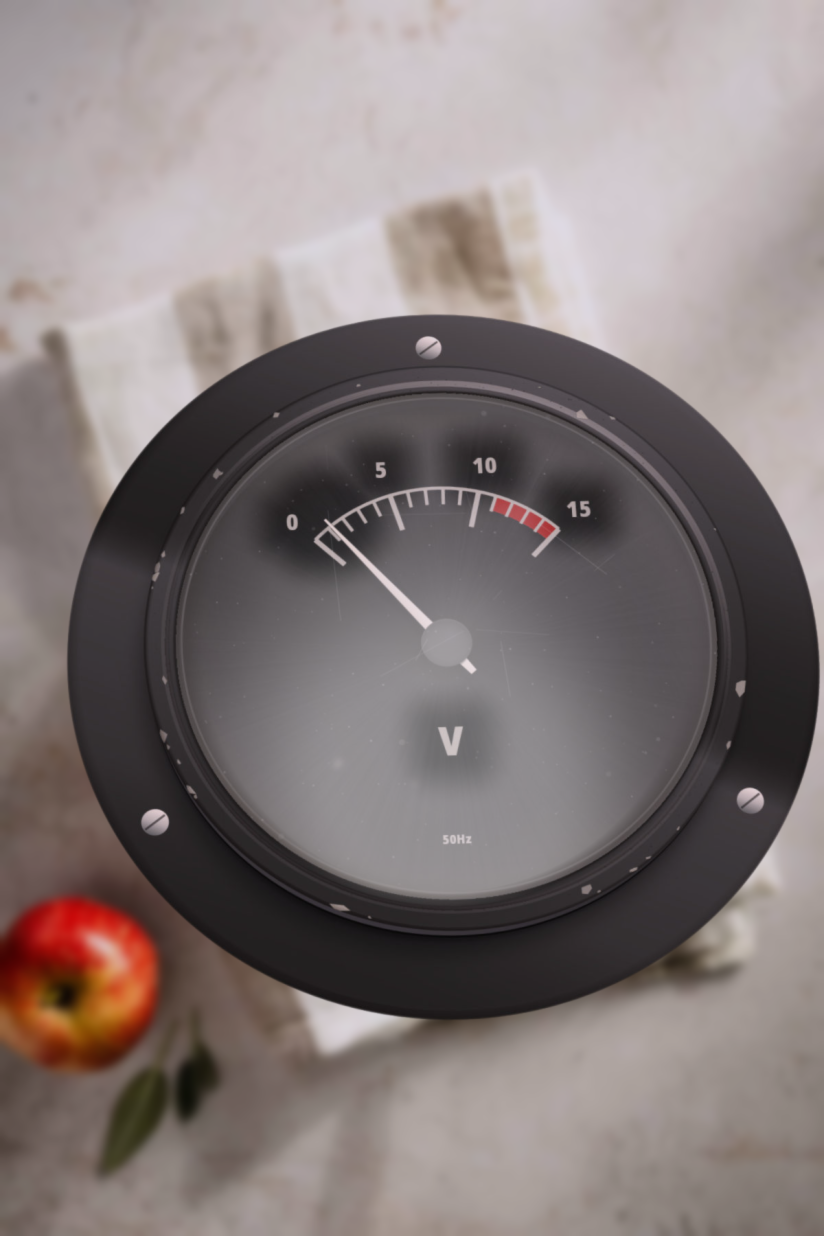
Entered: 1 V
